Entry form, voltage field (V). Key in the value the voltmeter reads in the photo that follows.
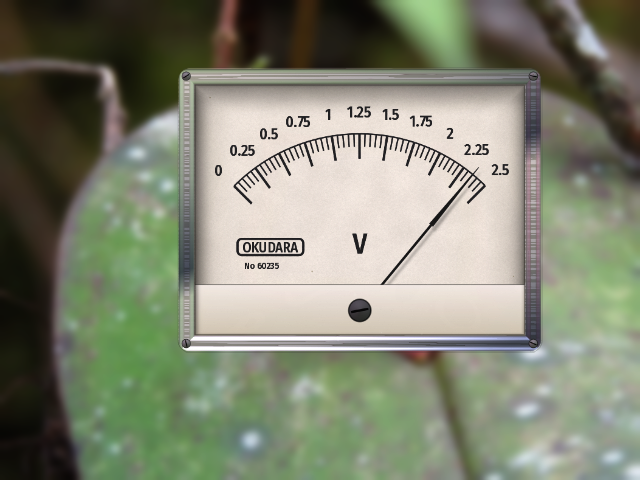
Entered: 2.35 V
